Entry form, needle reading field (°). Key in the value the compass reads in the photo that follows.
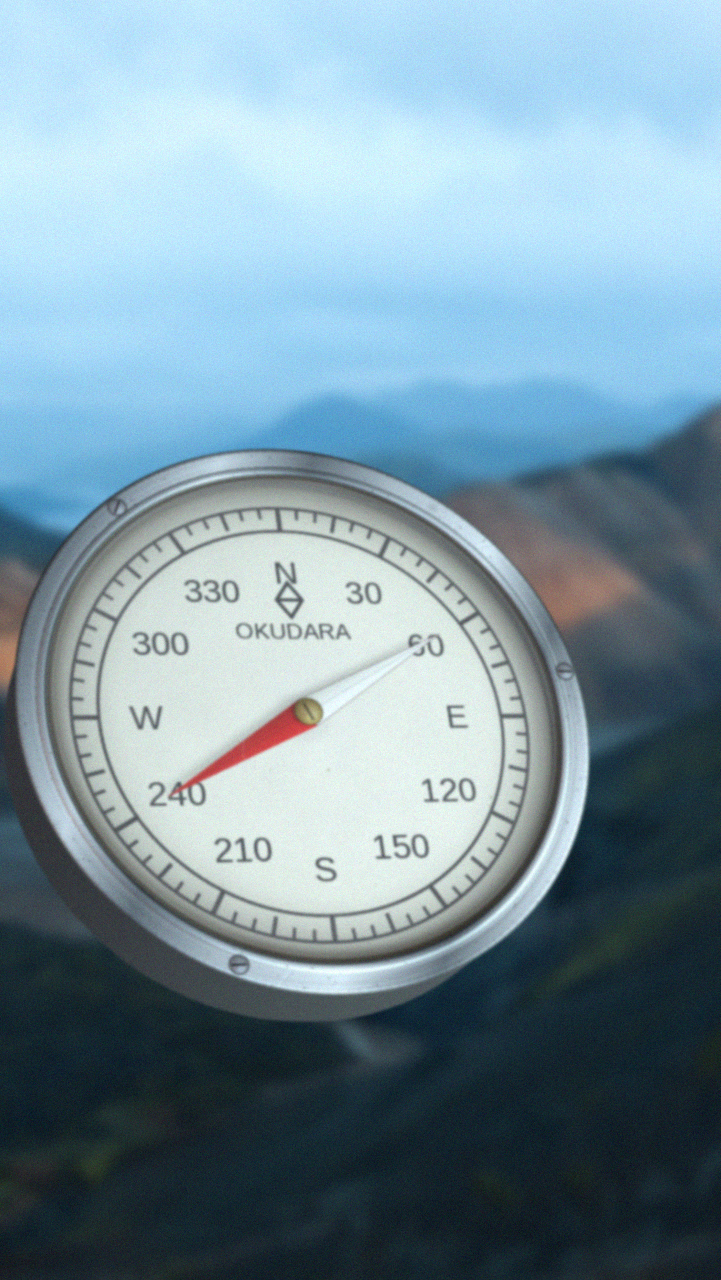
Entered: 240 °
